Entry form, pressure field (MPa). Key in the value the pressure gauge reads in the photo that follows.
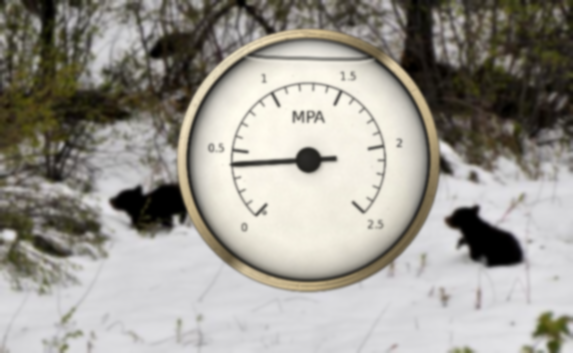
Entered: 0.4 MPa
